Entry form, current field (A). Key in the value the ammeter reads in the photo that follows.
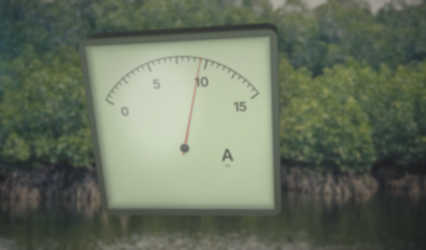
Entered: 9.5 A
